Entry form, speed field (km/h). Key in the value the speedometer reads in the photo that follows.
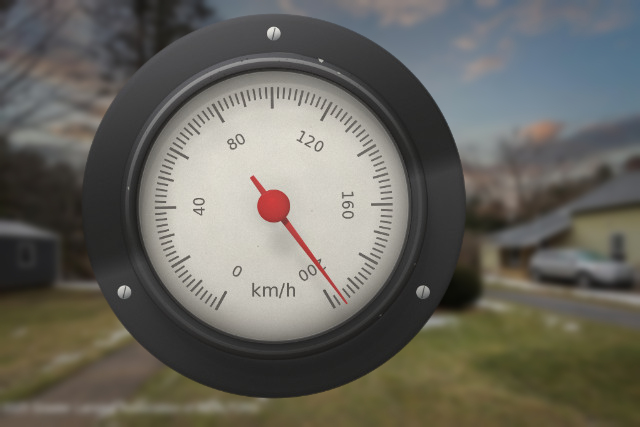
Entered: 196 km/h
